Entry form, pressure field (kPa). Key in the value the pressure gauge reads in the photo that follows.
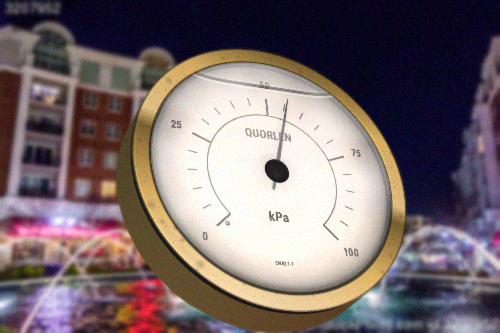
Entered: 55 kPa
